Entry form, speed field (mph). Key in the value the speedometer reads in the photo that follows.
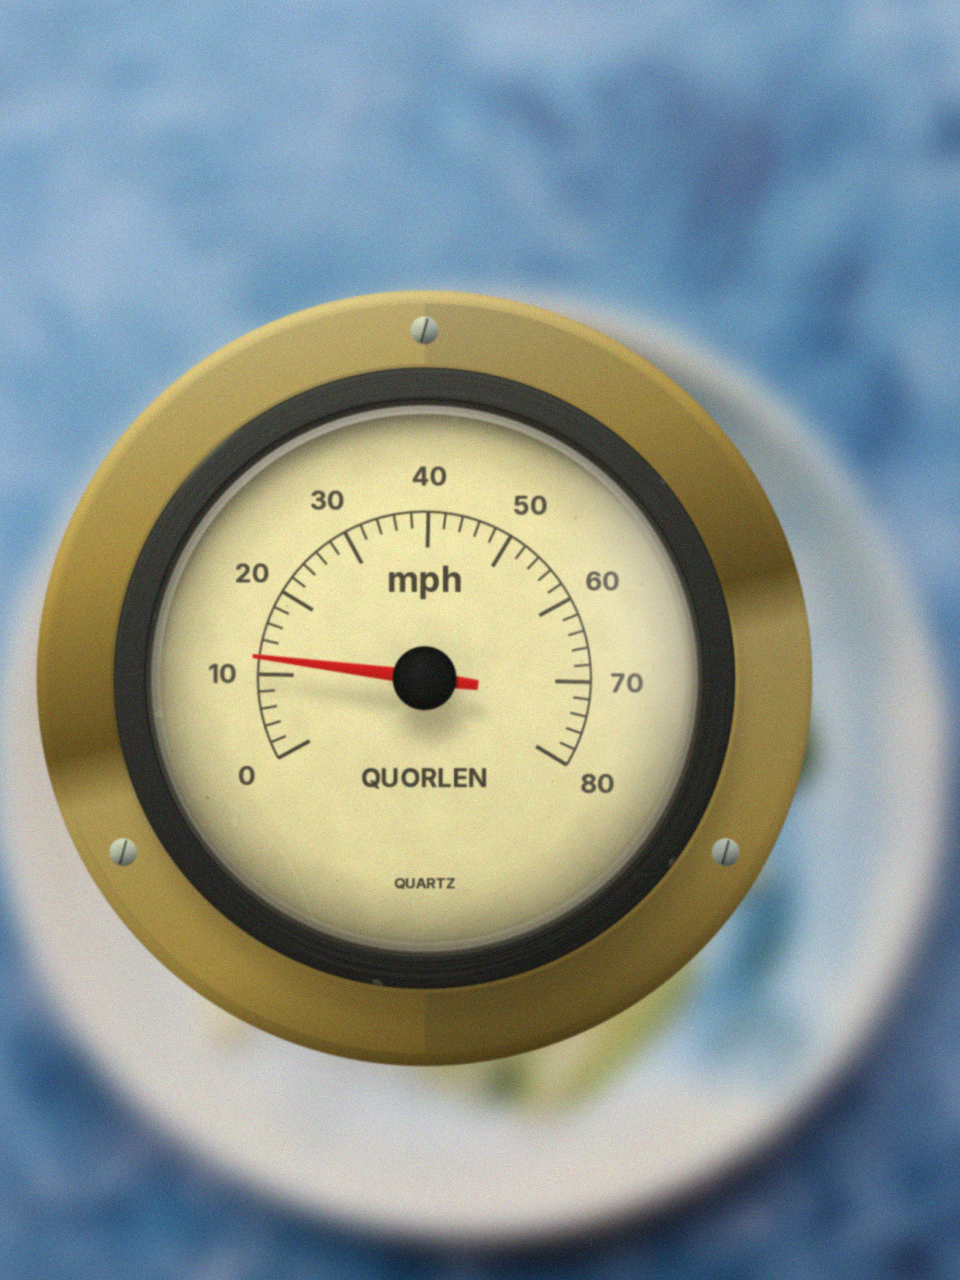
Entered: 12 mph
